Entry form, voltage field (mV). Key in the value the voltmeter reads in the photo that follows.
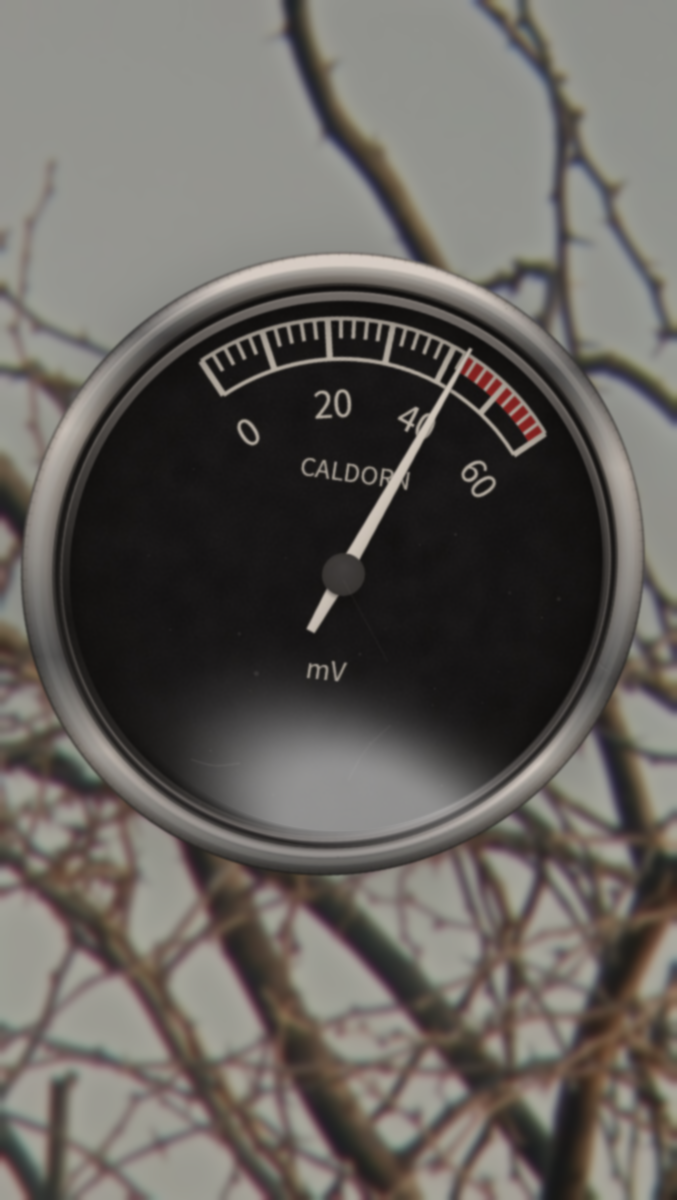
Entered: 42 mV
